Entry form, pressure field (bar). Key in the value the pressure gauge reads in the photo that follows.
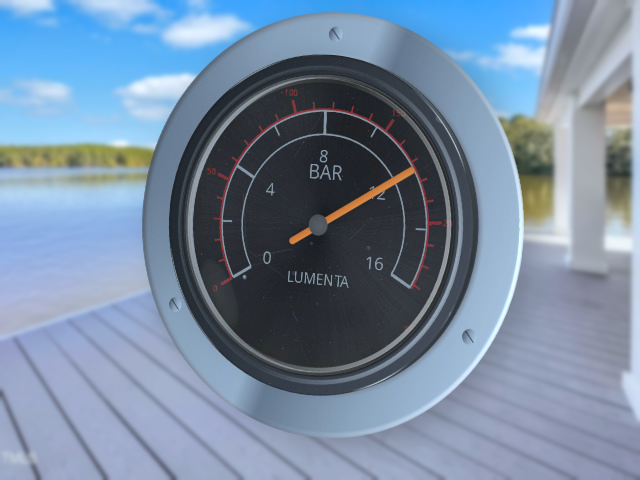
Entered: 12 bar
